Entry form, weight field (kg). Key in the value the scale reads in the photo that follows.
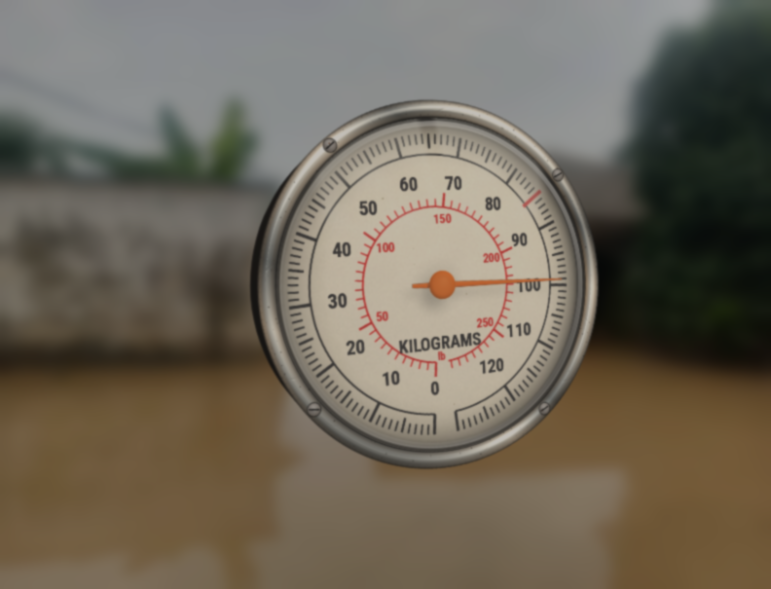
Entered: 99 kg
